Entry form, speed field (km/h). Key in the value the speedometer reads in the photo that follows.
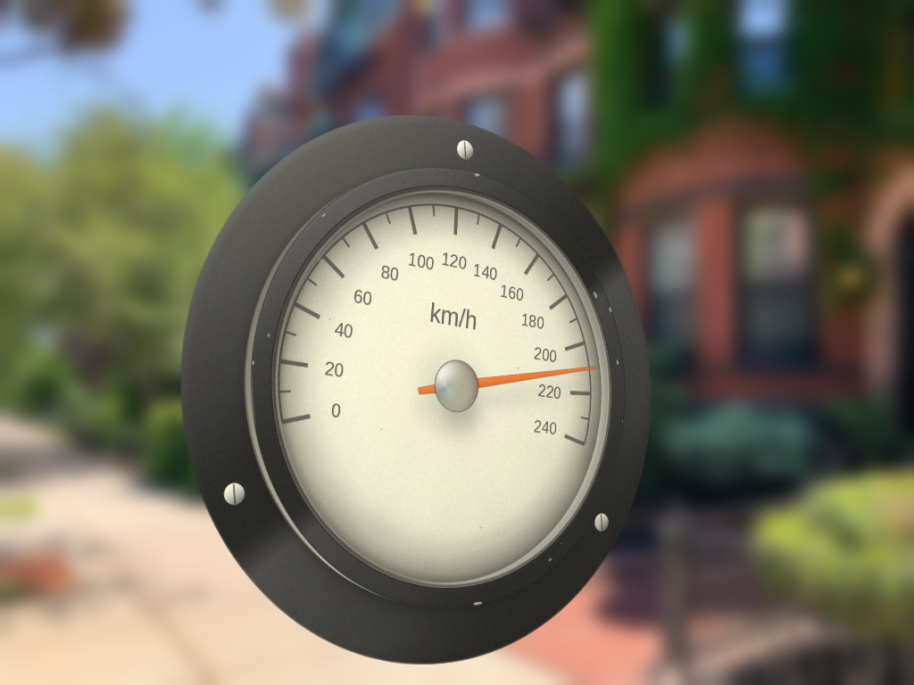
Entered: 210 km/h
